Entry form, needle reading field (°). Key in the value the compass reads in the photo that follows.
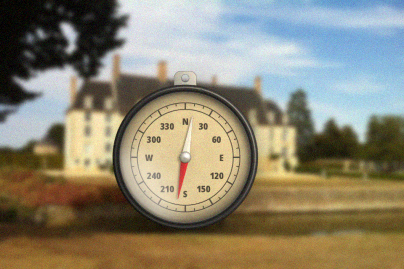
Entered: 190 °
